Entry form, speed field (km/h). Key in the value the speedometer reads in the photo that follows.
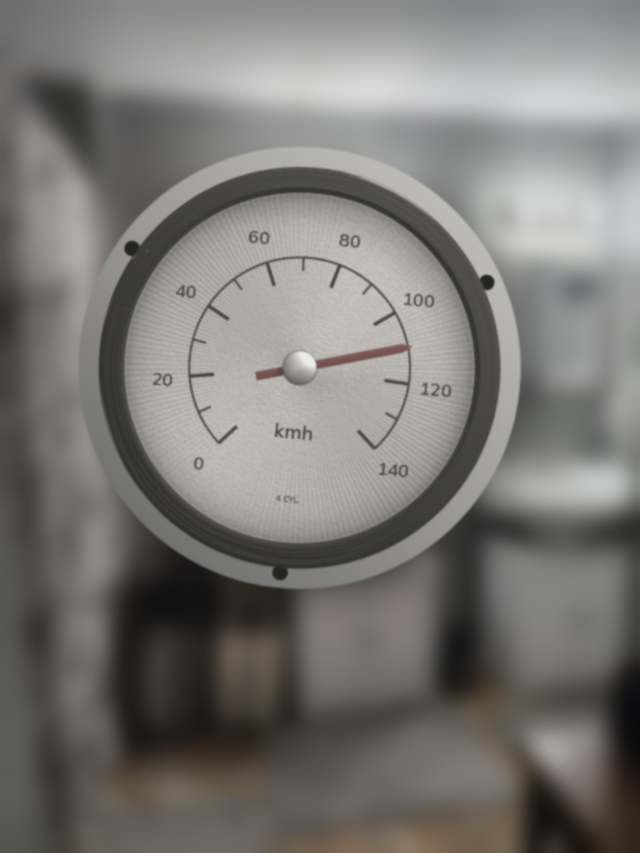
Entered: 110 km/h
